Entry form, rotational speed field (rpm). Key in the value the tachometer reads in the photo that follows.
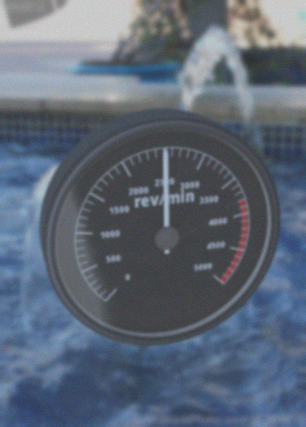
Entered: 2500 rpm
